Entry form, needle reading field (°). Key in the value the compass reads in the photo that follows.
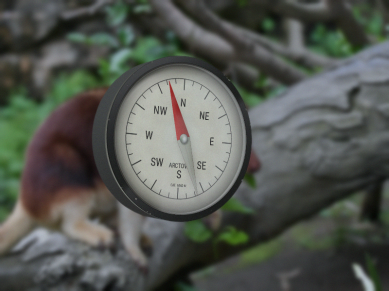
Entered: 340 °
